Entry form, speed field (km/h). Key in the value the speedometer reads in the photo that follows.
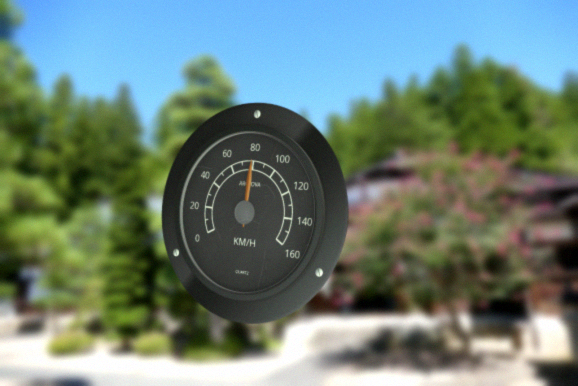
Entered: 80 km/h
